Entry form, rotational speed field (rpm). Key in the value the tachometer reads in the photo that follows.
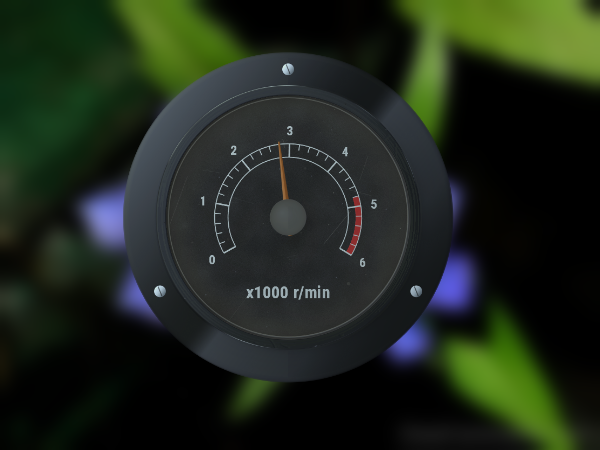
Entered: 2800 rpm
